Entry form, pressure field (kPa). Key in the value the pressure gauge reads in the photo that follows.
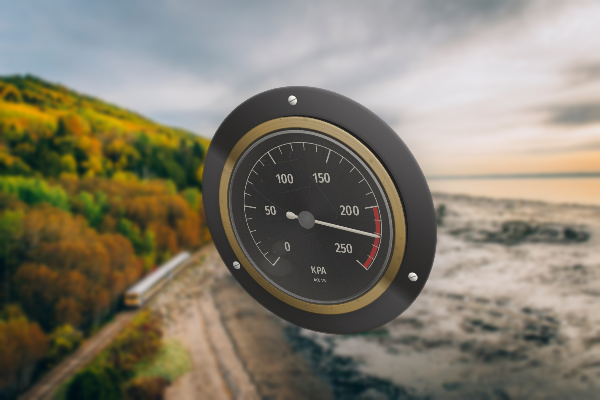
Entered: 220 kPa
